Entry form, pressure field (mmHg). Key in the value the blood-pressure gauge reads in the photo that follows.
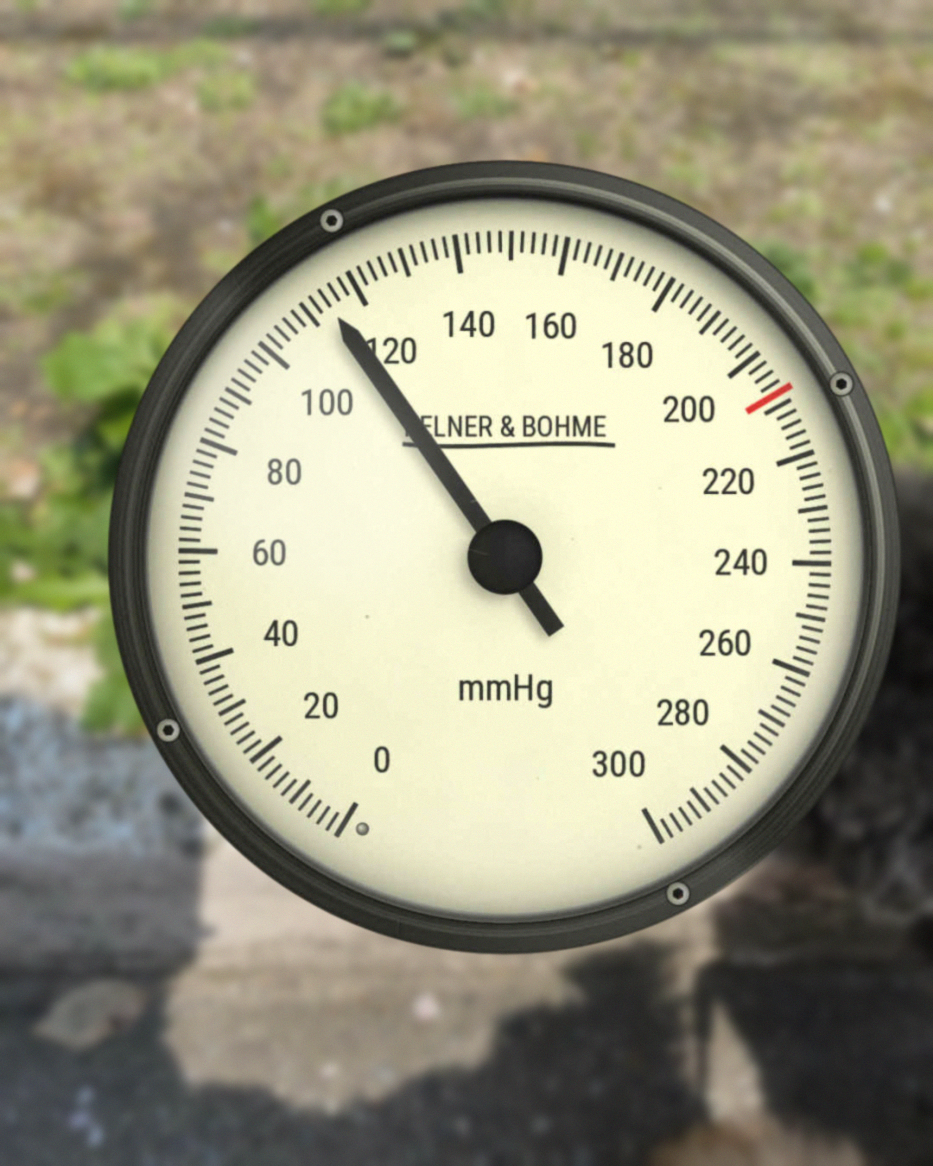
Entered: 114 mmHg
